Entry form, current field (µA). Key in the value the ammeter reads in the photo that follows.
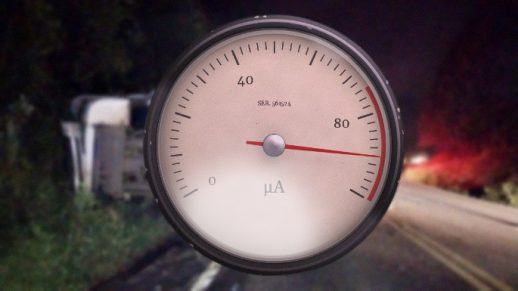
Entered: 90 µA
